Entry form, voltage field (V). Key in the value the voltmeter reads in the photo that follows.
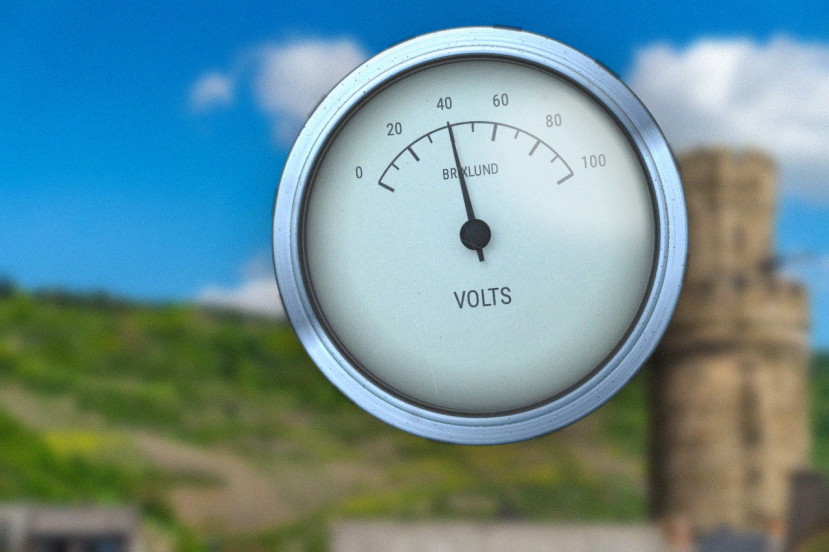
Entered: 40 V
